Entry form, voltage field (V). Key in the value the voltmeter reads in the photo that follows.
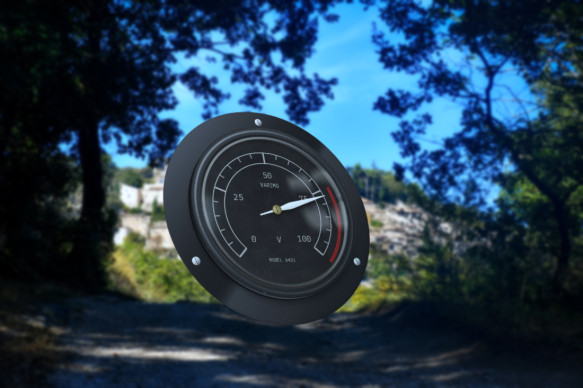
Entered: 77.5 V
